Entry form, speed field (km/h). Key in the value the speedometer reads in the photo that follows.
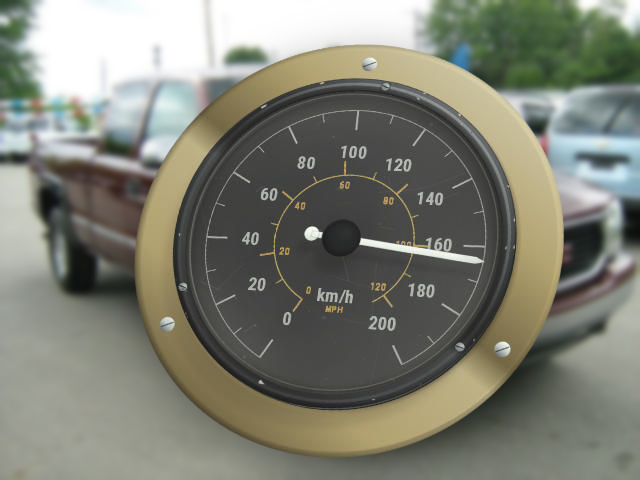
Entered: 165 km/h
